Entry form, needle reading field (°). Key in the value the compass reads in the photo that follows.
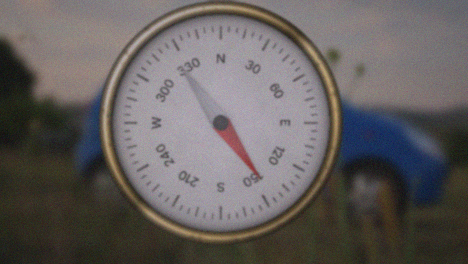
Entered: 145 °
